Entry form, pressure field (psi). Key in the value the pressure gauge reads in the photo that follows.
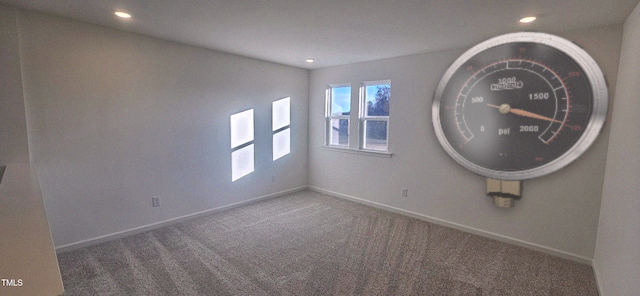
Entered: 1800 psi
